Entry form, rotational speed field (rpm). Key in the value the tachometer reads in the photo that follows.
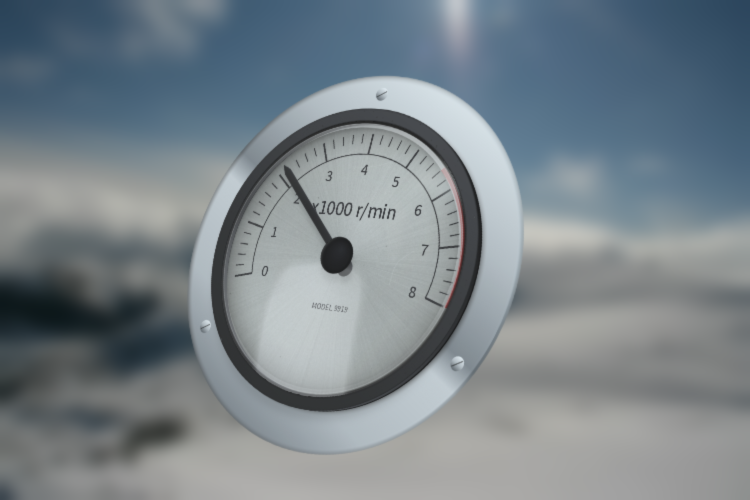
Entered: 2200 rpm
